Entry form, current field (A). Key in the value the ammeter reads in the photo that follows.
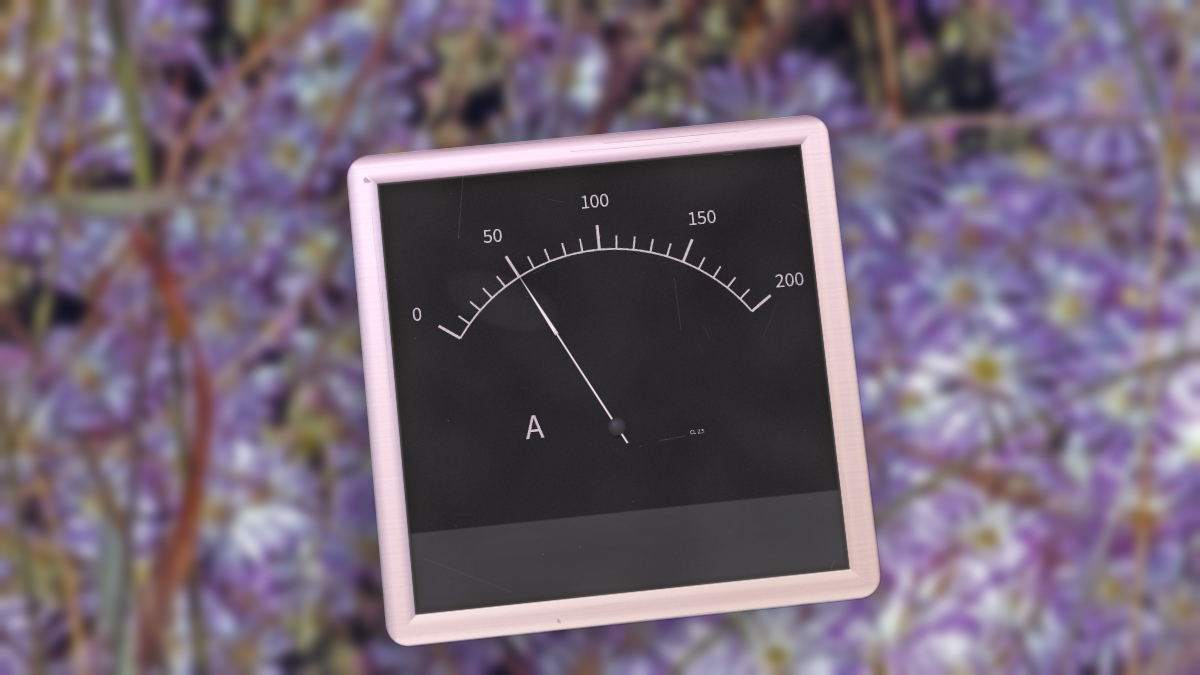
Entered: 50 A
